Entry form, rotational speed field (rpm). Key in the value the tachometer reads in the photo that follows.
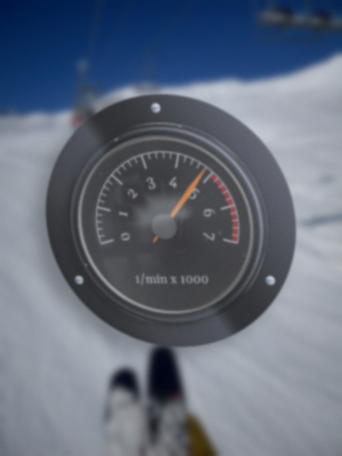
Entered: 4800 rpm
